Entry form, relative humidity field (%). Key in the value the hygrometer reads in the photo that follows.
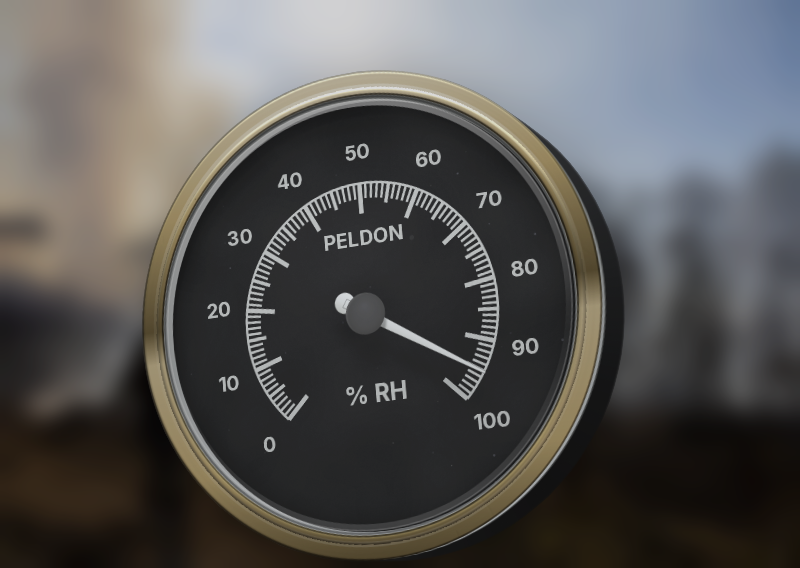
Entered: 95 %
